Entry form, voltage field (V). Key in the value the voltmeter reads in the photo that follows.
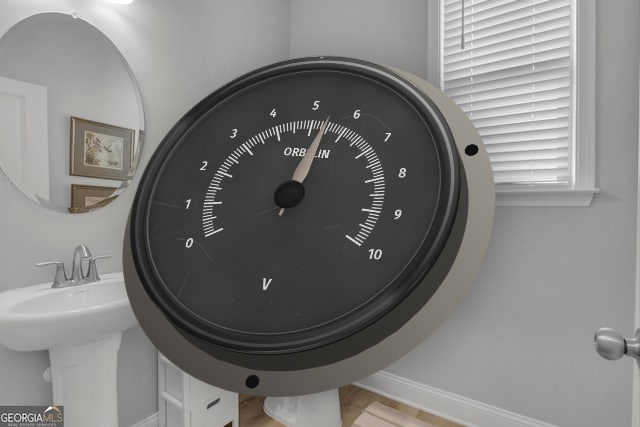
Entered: 5.5 V
